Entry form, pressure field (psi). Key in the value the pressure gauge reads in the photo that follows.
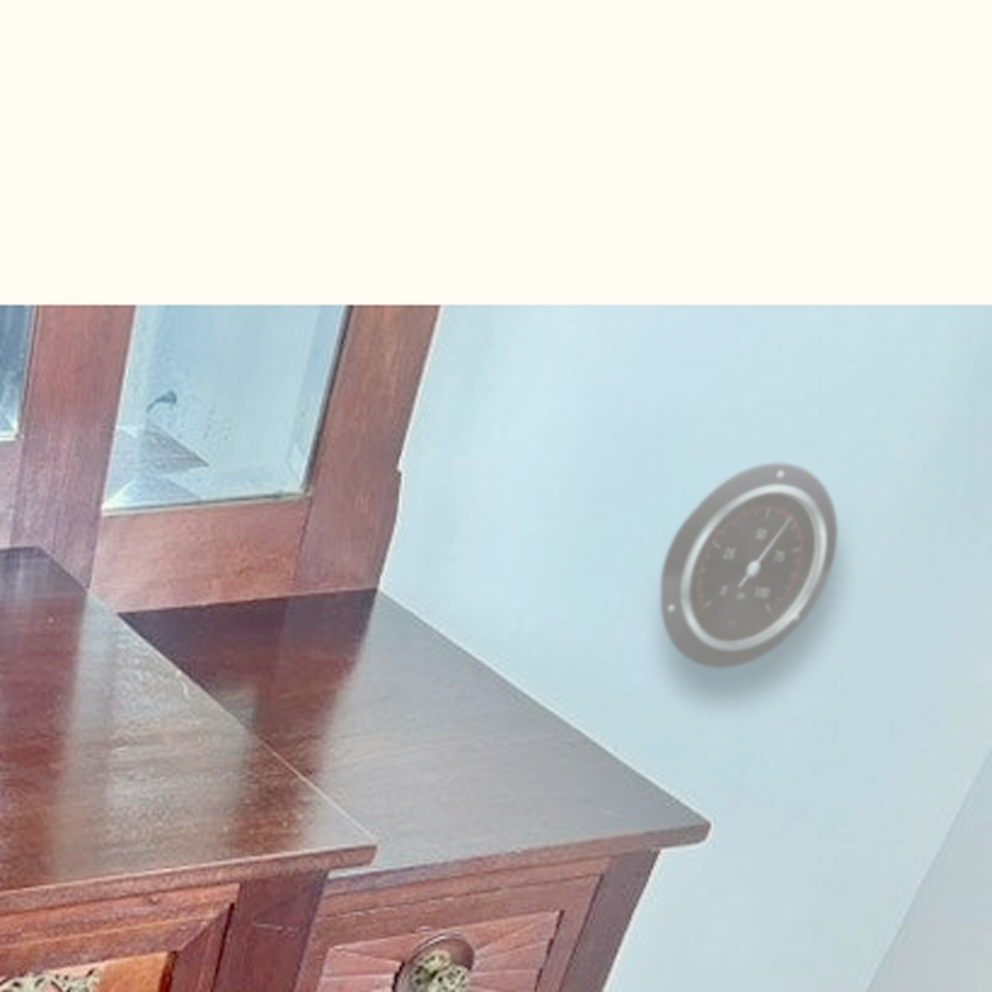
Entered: 60 psi
